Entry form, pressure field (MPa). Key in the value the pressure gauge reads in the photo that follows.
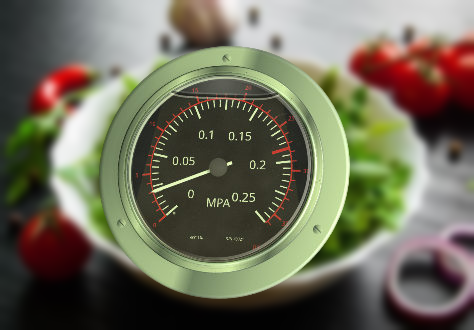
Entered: 0.02 MPa
